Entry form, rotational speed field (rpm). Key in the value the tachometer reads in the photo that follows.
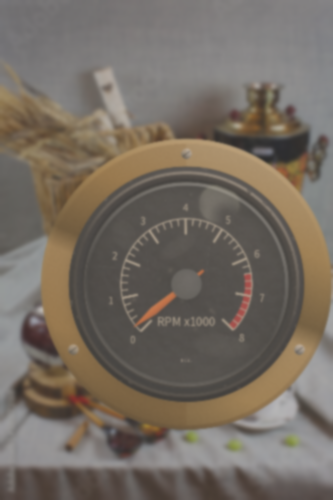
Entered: 200 rpm
